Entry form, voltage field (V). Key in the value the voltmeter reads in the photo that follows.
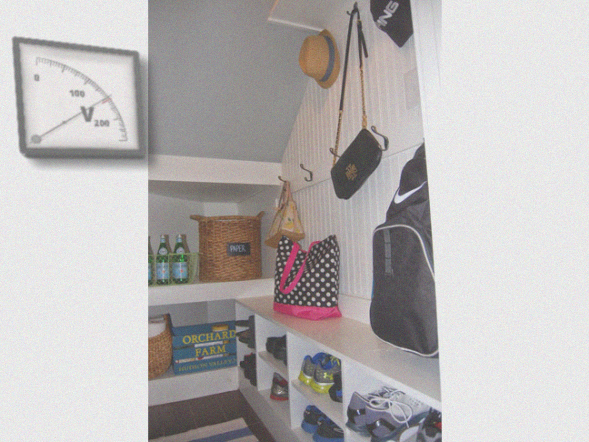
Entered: 150 V
